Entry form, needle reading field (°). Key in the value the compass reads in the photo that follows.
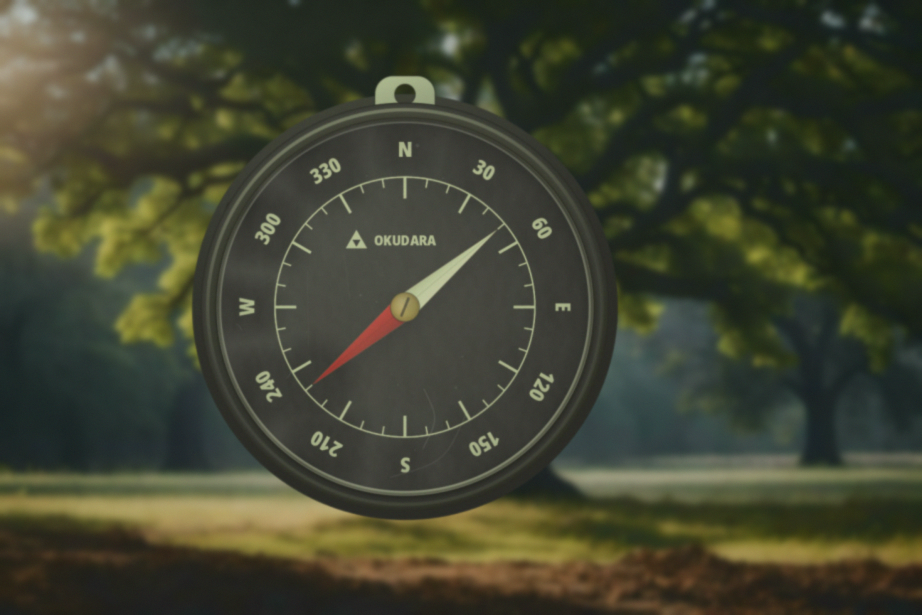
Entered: 230 °
